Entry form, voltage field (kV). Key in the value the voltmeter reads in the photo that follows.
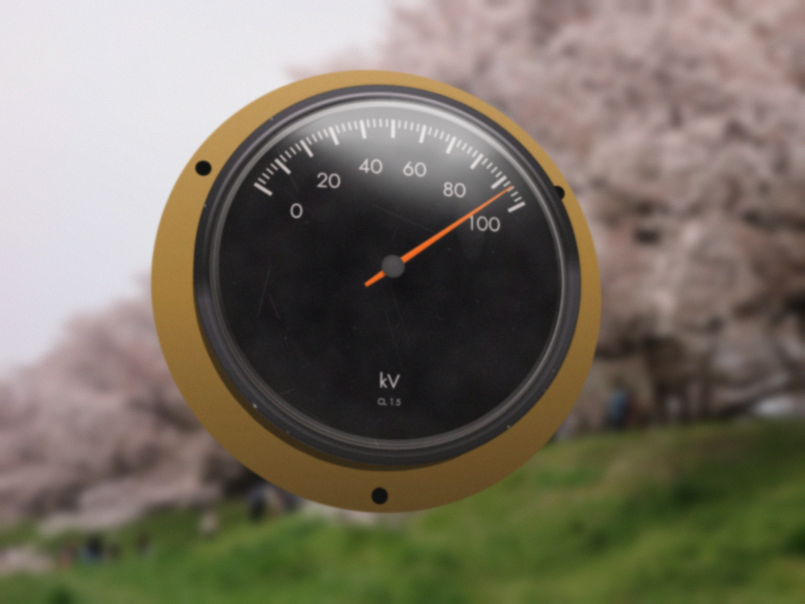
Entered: 94 kV
